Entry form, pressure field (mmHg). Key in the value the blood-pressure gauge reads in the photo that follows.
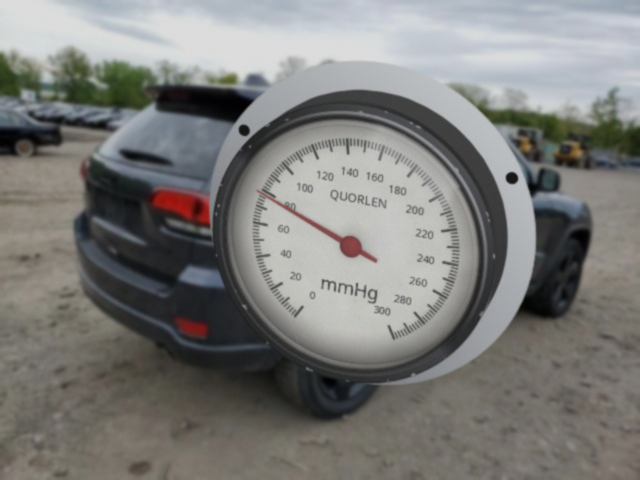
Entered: 80 mmHg
